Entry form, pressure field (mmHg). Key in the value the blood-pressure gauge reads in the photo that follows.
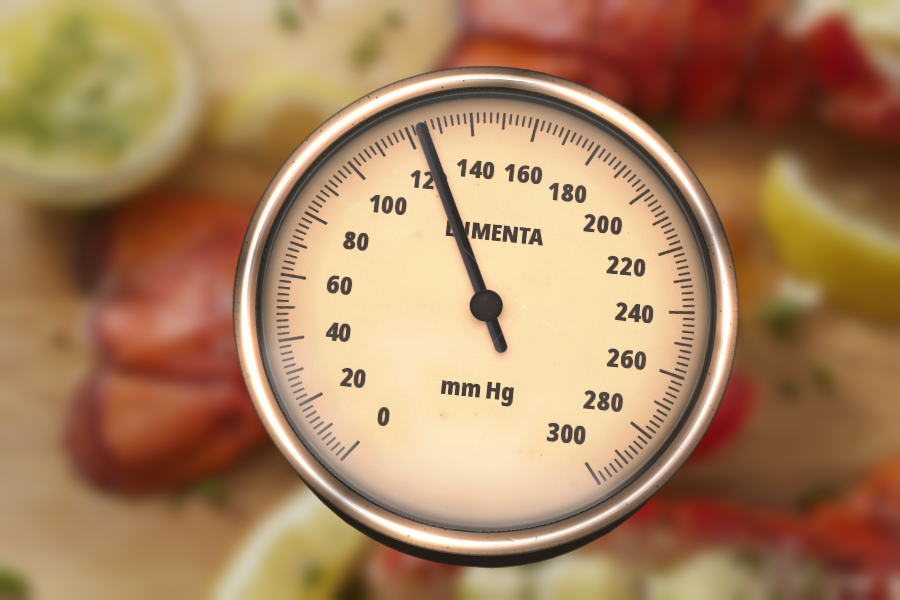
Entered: 124 mmHg
